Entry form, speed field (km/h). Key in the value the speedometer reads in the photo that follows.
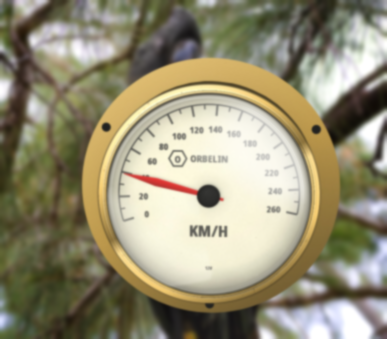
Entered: 40 km/h
